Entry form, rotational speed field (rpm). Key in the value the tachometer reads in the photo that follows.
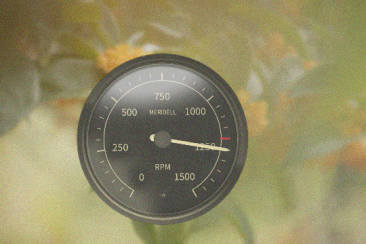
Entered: 1250 rpm
